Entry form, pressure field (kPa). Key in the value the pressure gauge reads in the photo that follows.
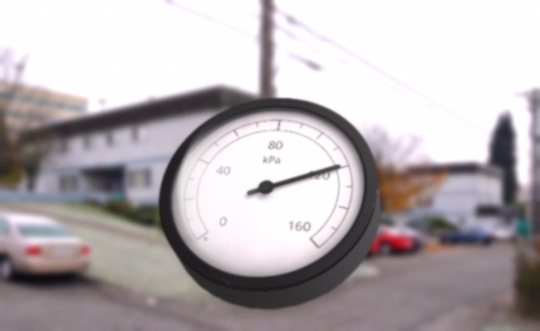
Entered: 120 kPa
